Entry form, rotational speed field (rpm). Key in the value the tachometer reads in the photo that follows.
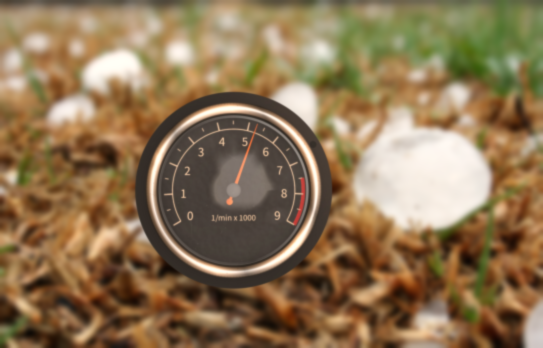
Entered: 5250 rpm
